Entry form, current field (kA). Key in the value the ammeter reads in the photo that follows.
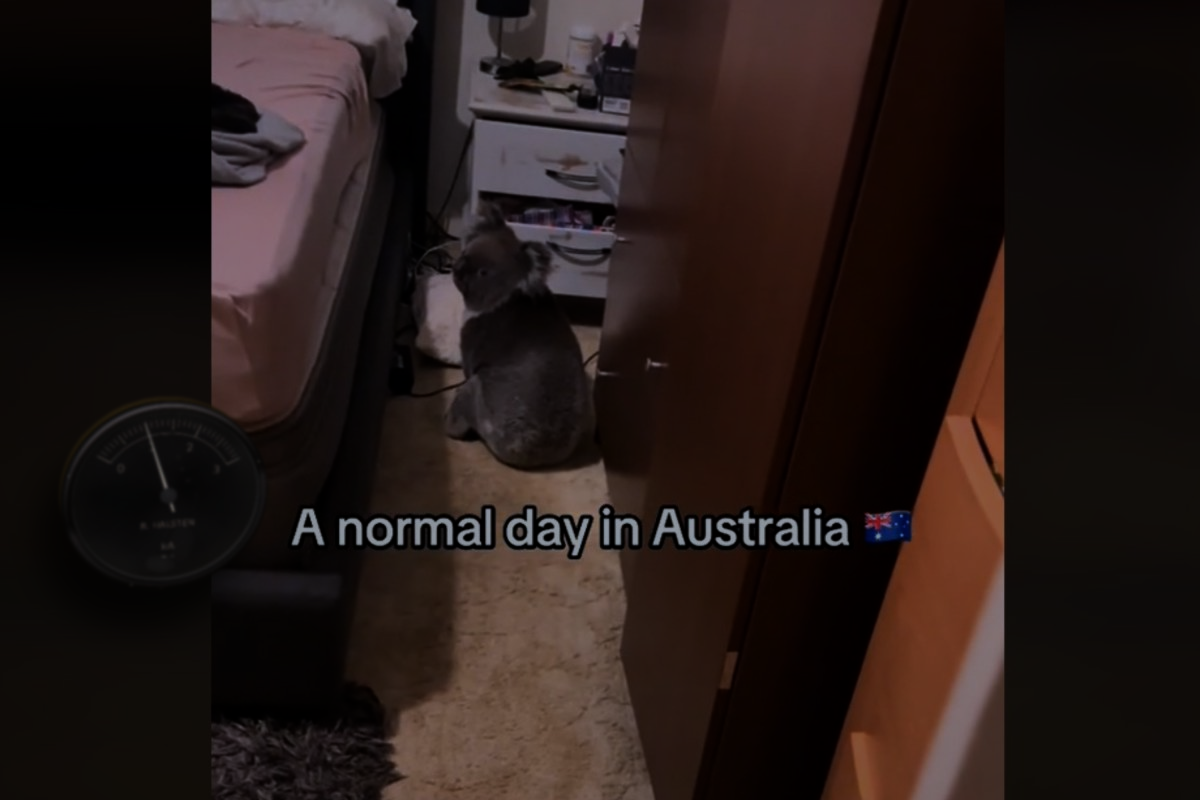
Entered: 1 kA
